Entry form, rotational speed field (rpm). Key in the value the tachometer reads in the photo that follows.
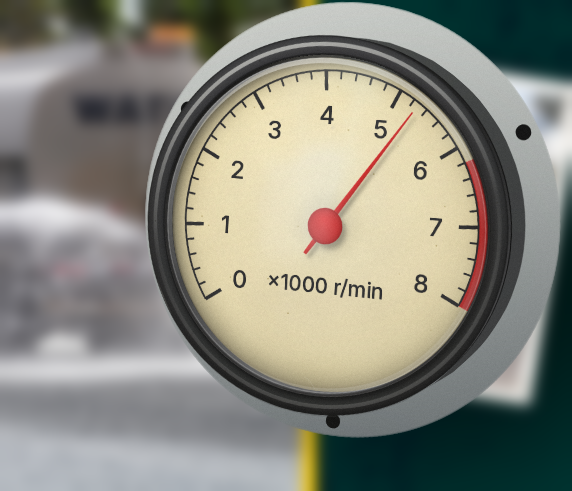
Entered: 5300 rpm
